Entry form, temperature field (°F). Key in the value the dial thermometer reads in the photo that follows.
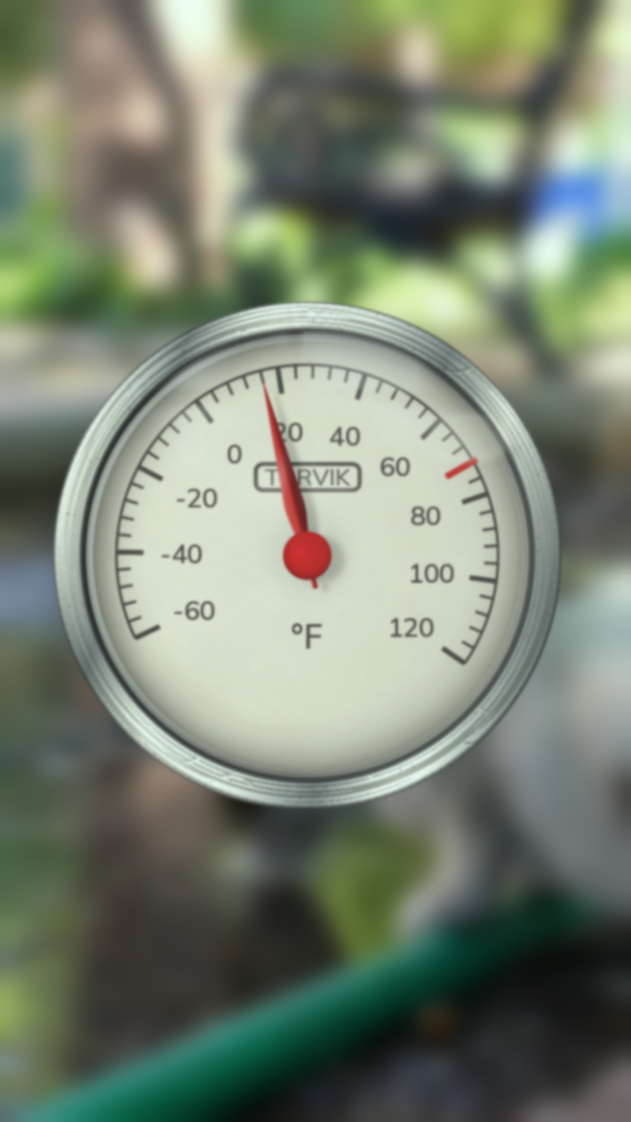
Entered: 16 °F
